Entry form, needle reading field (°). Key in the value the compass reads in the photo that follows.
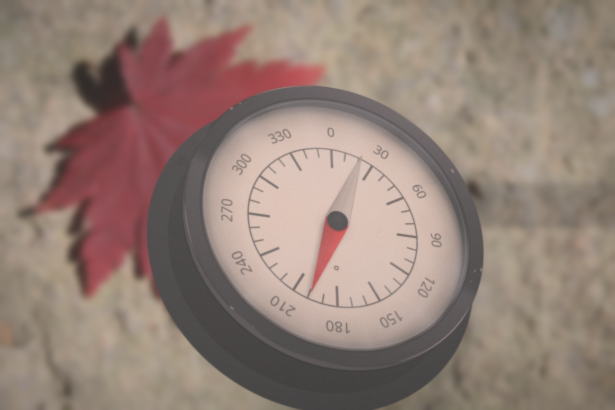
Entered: 200 °
